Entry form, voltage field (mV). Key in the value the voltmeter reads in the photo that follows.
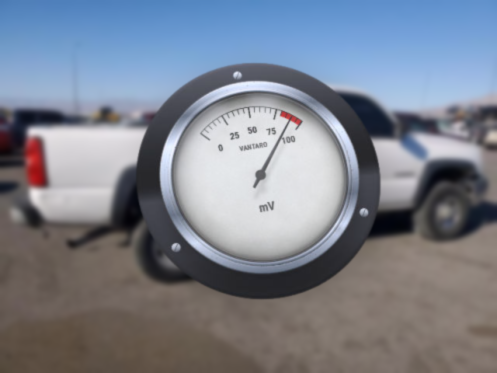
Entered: 90 mV
